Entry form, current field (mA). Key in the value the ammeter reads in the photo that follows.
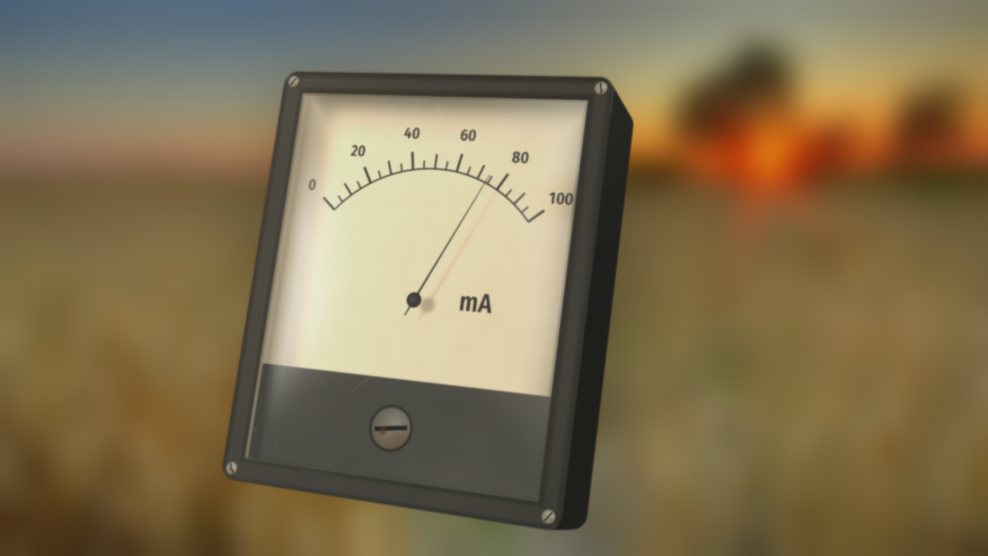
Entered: 75 mA
